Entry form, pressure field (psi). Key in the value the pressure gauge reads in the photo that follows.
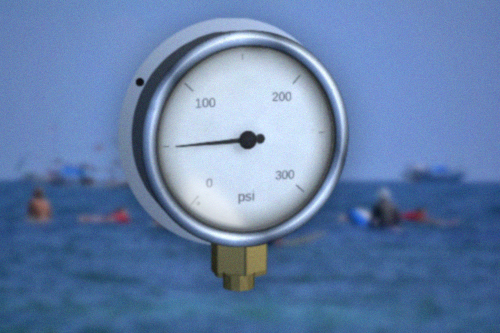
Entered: 50 psi
